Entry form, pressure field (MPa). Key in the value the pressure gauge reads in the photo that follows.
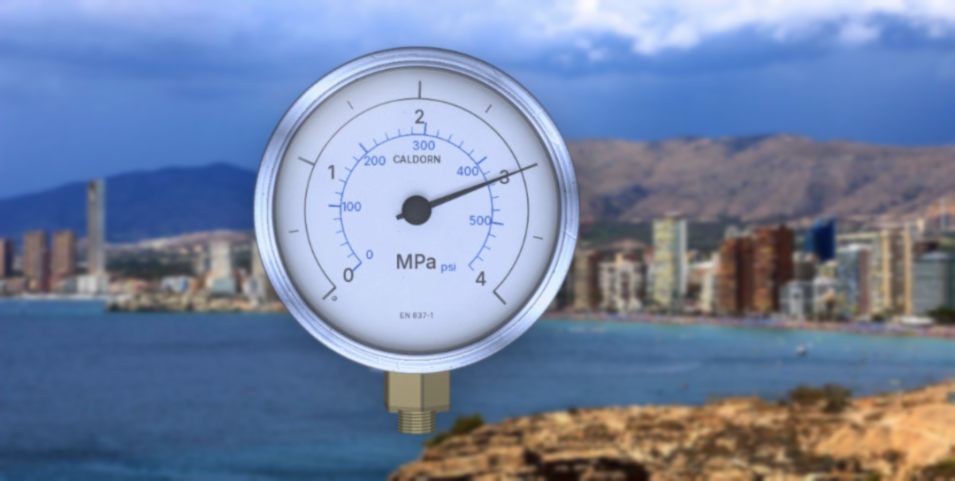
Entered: 3 MPa
